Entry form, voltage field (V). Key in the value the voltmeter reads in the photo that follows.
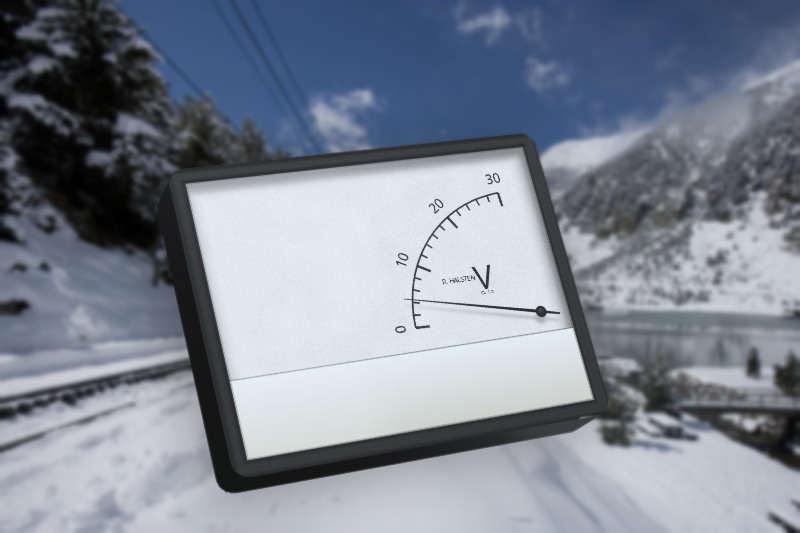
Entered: 4 V
